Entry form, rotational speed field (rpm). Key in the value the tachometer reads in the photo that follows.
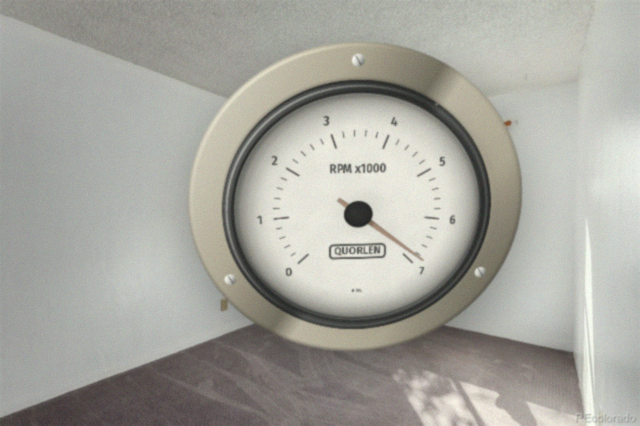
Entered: 6800 rpm
